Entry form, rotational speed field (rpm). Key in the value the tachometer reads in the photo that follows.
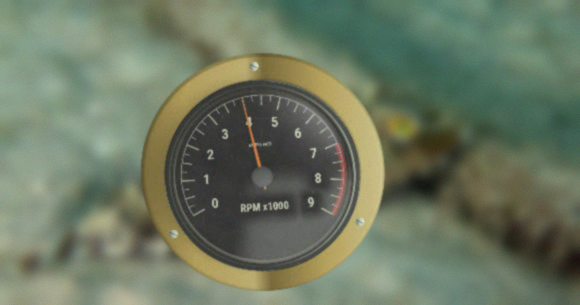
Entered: 4000 rpm
